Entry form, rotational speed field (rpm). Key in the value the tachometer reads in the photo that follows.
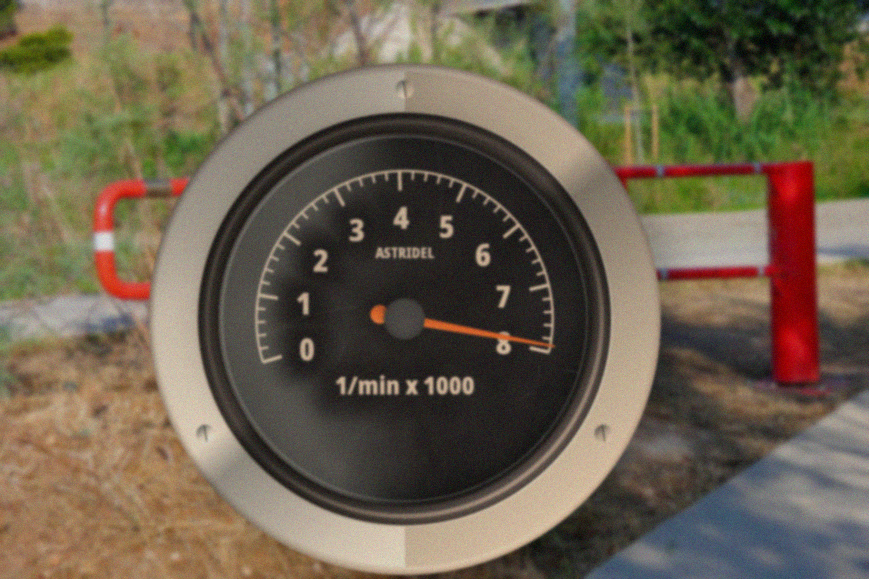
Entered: 7900 rpm
